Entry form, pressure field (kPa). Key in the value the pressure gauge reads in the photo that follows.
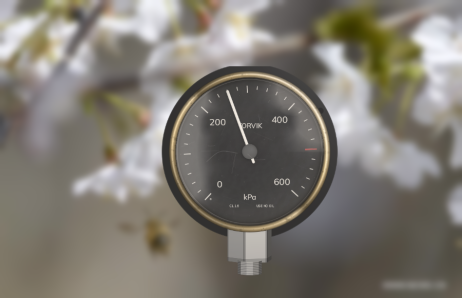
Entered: 260 kPa
